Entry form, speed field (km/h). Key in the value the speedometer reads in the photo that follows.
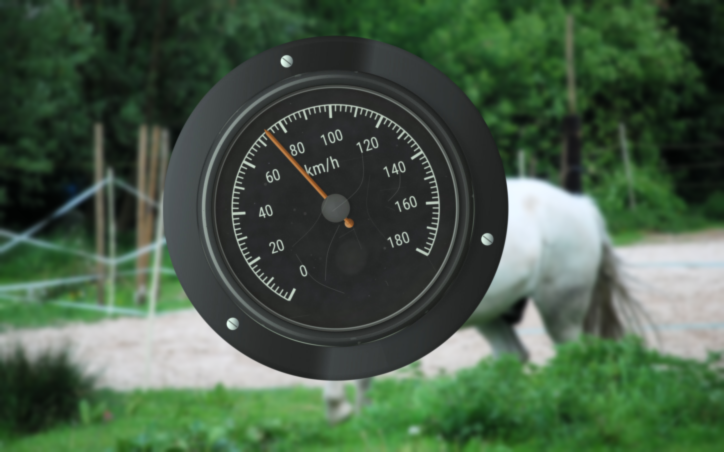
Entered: 74 km/h
